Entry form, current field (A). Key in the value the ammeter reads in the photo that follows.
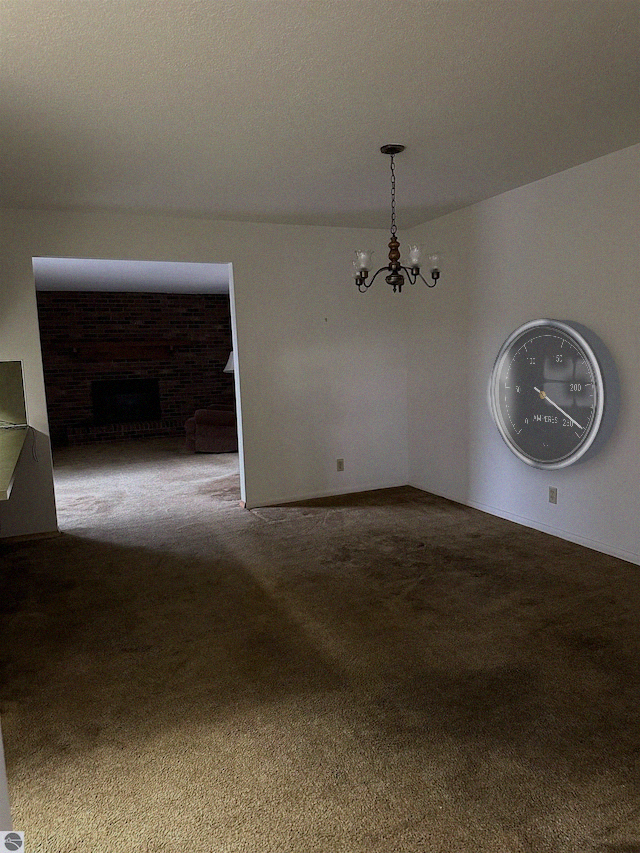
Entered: 240 A
